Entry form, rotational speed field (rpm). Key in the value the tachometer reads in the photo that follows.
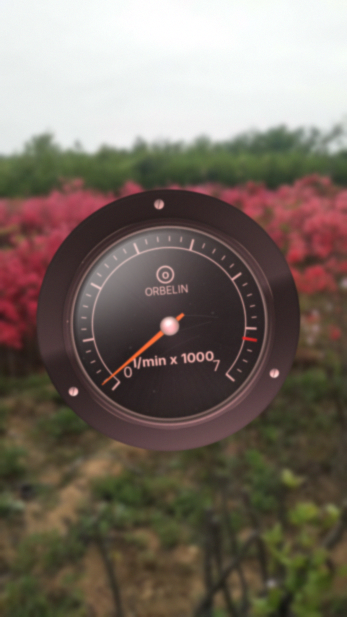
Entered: 200 rpm
